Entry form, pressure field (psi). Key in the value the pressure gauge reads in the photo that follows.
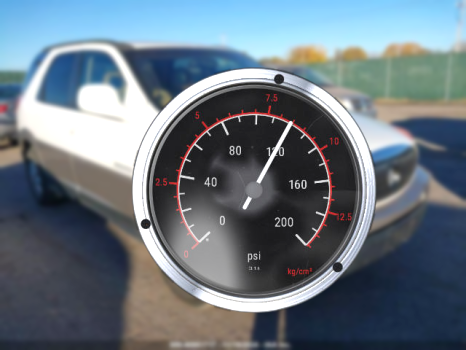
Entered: 120 psi
